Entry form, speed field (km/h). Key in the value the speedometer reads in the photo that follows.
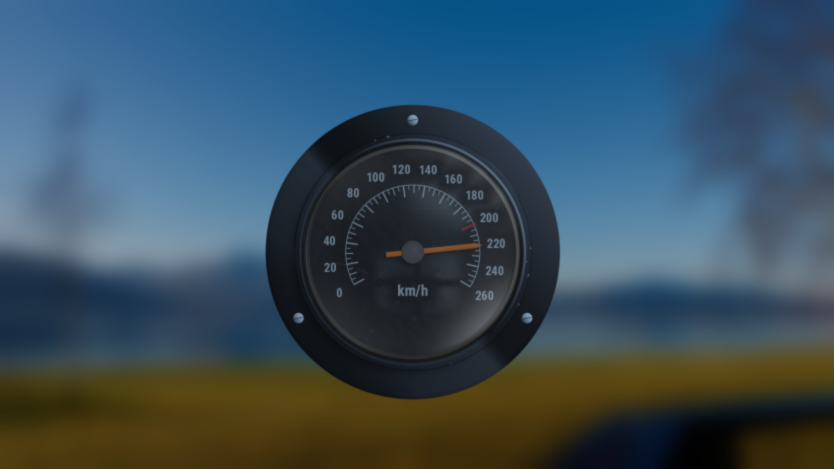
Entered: 220 km/h
